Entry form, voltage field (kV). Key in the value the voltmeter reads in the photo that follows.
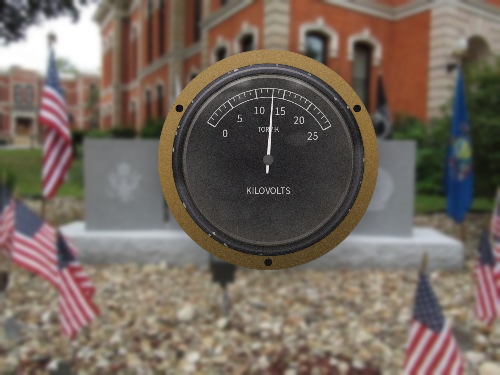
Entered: 13 kV
